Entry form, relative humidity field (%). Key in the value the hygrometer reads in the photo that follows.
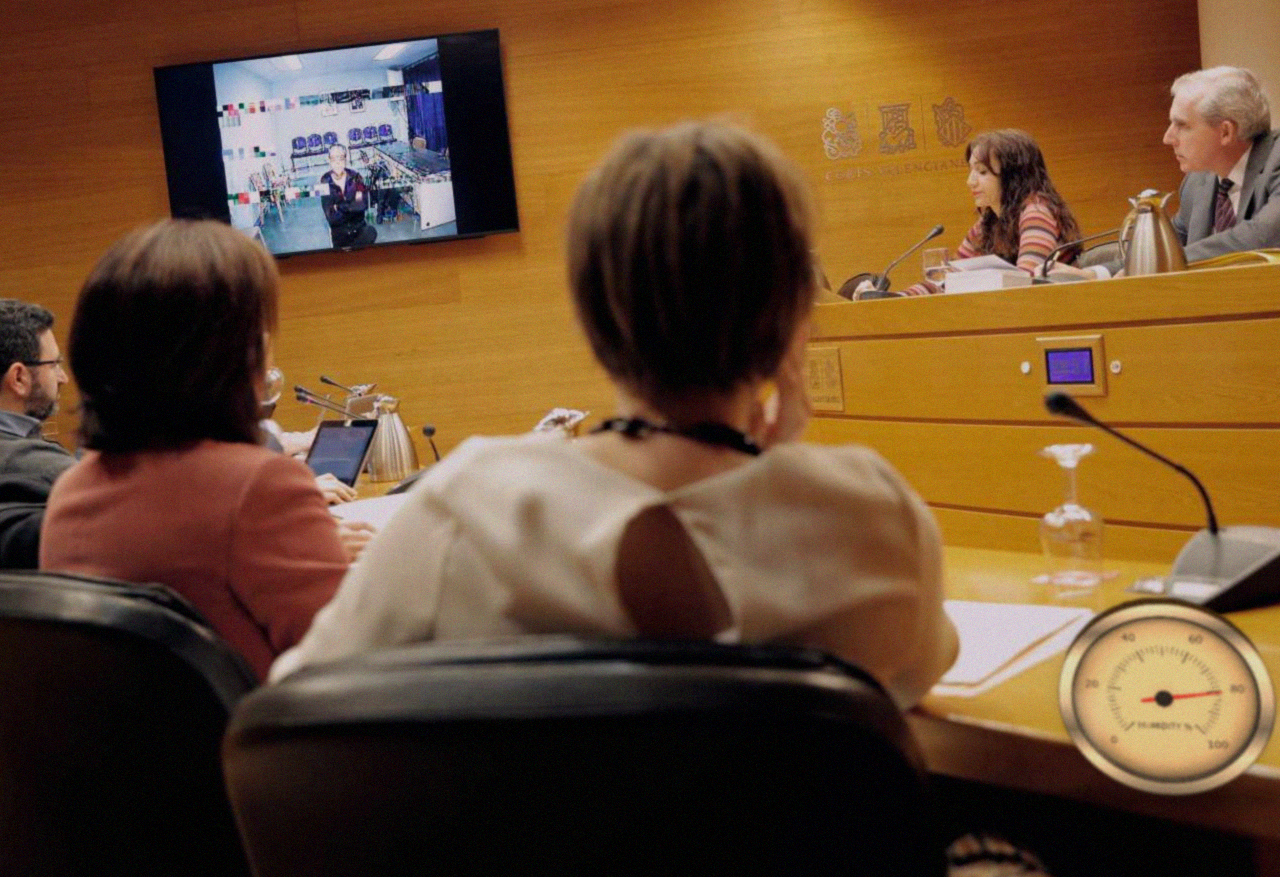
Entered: 80 %
